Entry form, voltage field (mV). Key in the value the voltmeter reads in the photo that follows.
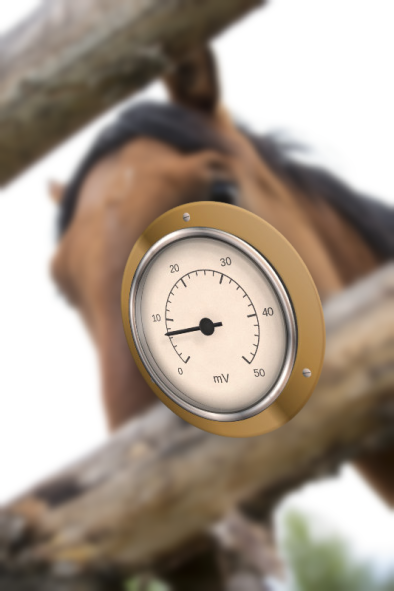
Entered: 7 mV
